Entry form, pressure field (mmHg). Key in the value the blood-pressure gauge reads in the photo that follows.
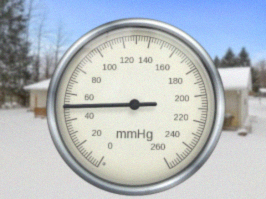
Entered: 50 mmHg
